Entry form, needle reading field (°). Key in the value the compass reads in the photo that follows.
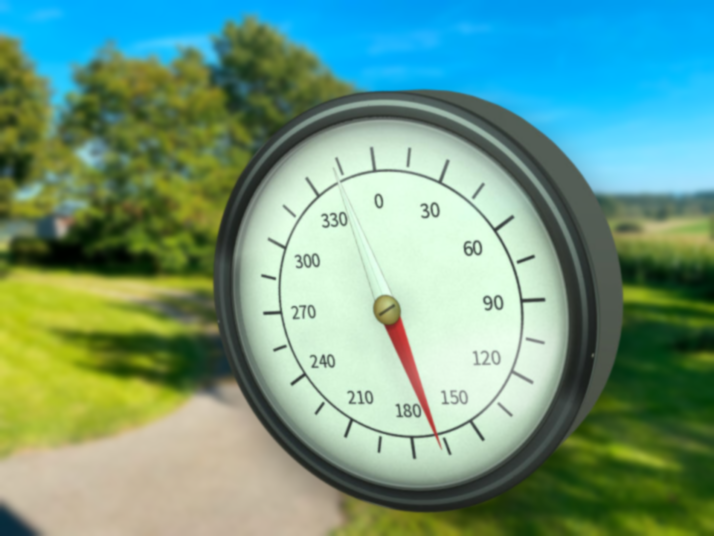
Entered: 165 °
